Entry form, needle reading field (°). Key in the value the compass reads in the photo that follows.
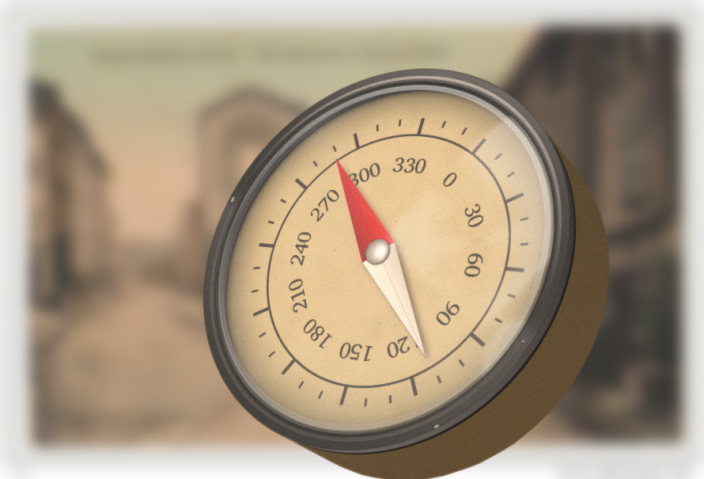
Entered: 290 °
